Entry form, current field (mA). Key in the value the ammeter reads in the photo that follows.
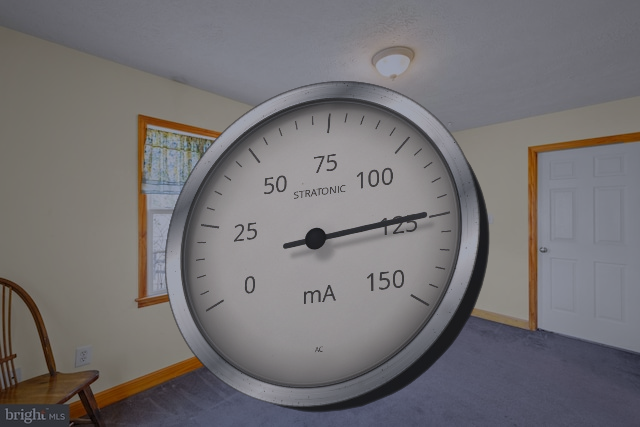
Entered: 125 mA
